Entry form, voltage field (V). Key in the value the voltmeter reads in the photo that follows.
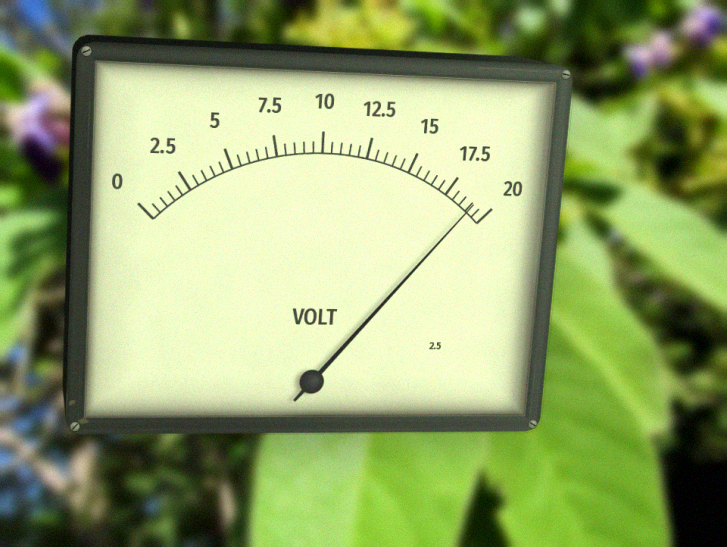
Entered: 19 V
